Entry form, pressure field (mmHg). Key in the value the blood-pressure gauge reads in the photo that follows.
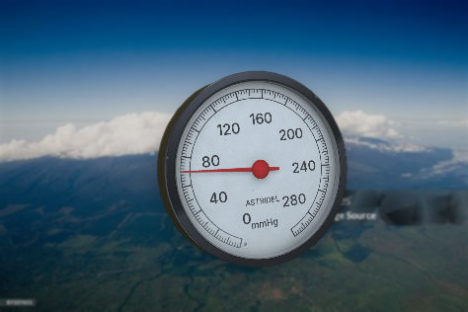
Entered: 70 mmHg
